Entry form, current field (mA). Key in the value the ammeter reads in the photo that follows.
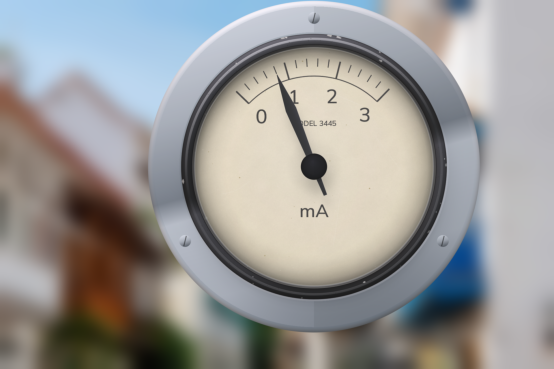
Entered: 0.8 mA
